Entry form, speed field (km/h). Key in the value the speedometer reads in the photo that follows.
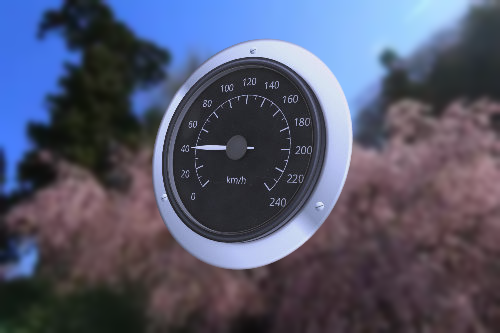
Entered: 40 km/h
